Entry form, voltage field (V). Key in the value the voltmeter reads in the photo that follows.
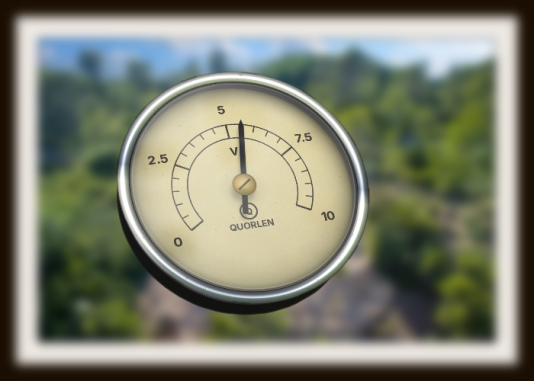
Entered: 5.5 V
